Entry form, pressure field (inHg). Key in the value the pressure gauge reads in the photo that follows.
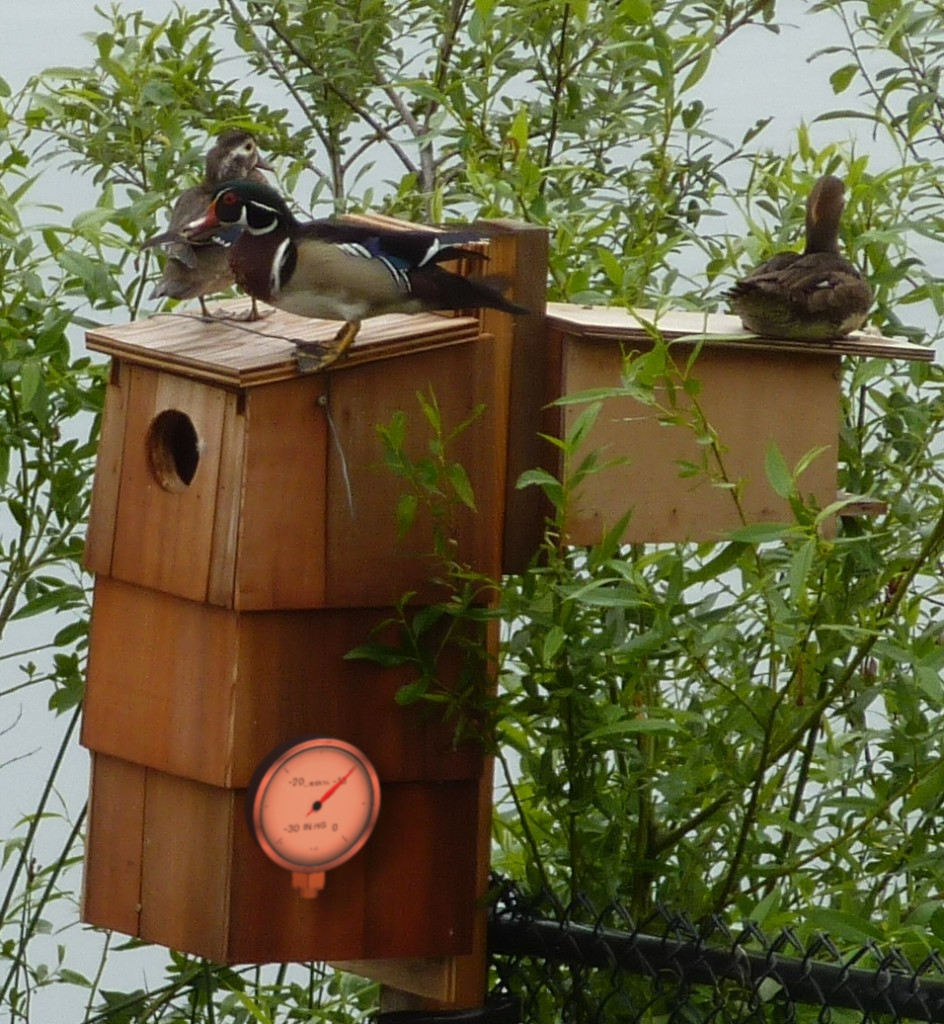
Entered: -10 inHg
